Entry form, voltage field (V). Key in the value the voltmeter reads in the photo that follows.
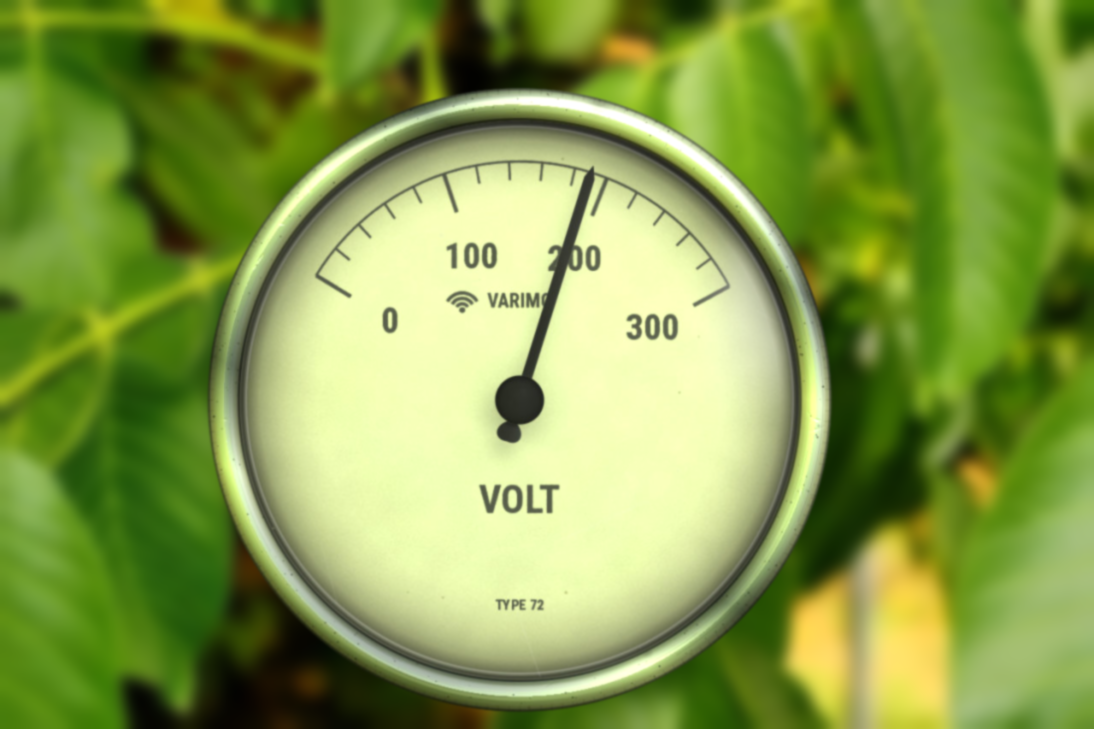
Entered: 190 V
